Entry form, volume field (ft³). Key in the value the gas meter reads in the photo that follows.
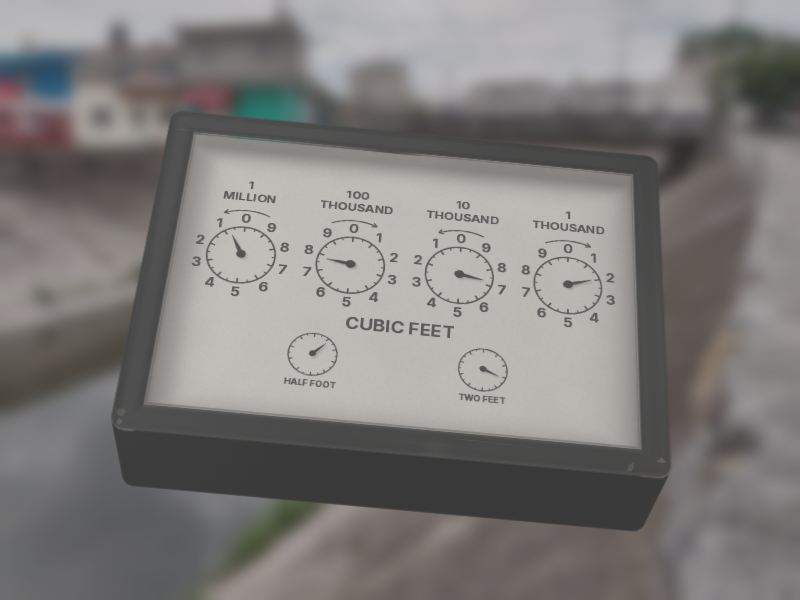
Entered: 77200 ft³
